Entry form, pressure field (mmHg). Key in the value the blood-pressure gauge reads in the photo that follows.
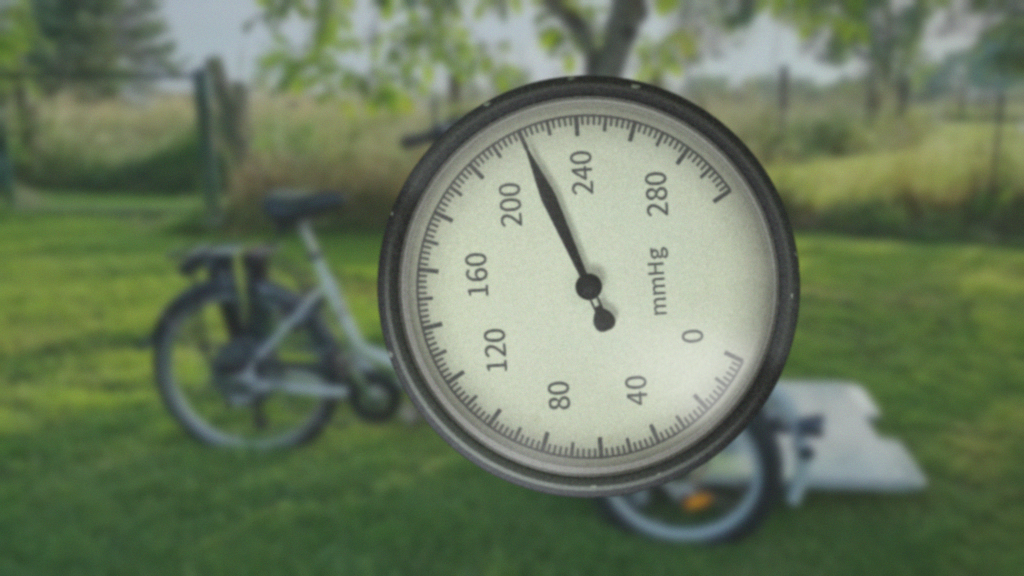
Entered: 220 mmHg
